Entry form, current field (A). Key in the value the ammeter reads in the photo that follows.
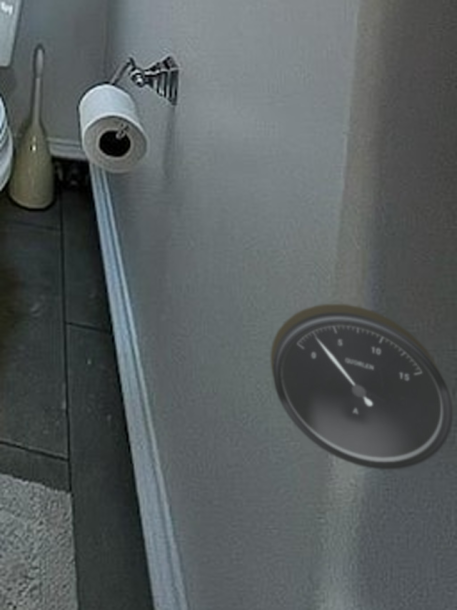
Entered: 2.5 A
